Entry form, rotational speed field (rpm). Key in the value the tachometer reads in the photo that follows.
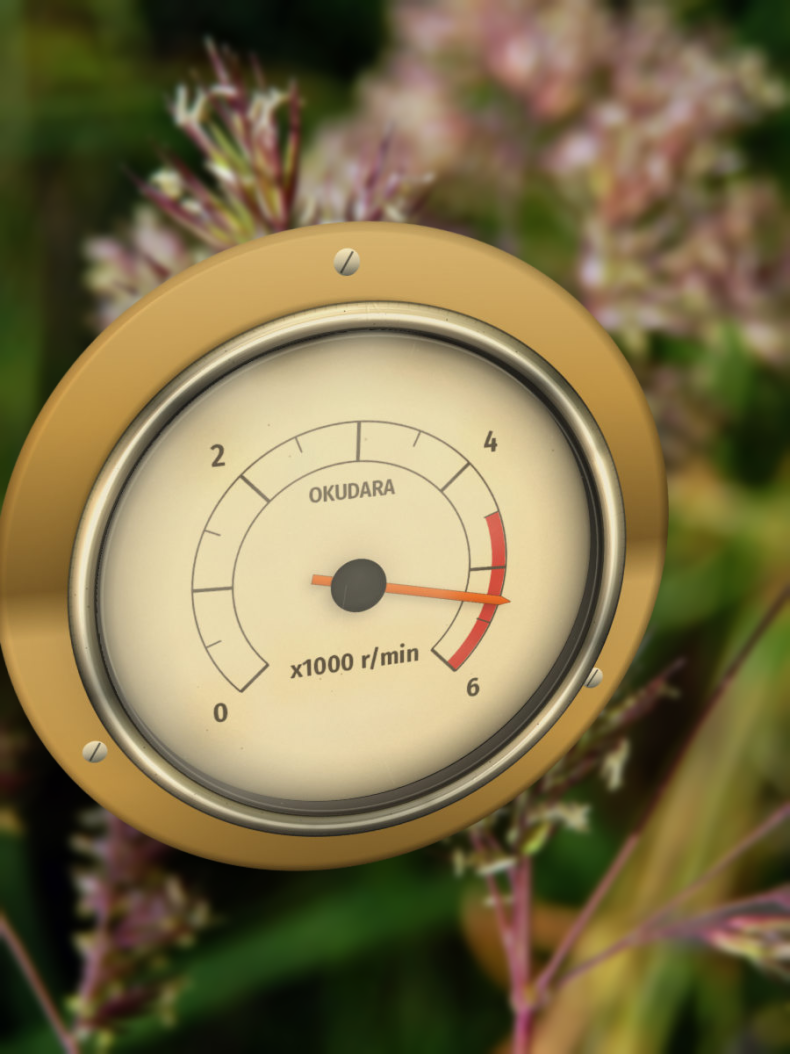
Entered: 5250 rpm
